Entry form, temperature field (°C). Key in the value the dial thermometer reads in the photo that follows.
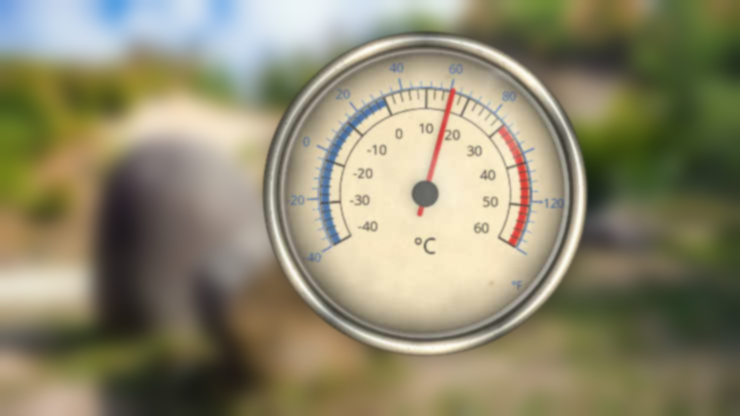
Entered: 16 °C
